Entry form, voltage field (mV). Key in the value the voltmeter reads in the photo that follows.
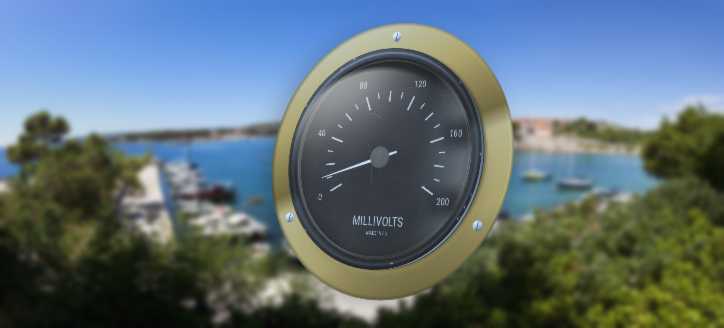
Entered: 10 mV
